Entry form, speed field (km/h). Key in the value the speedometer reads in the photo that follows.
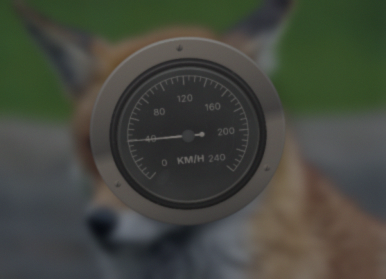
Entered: 40 km/h
